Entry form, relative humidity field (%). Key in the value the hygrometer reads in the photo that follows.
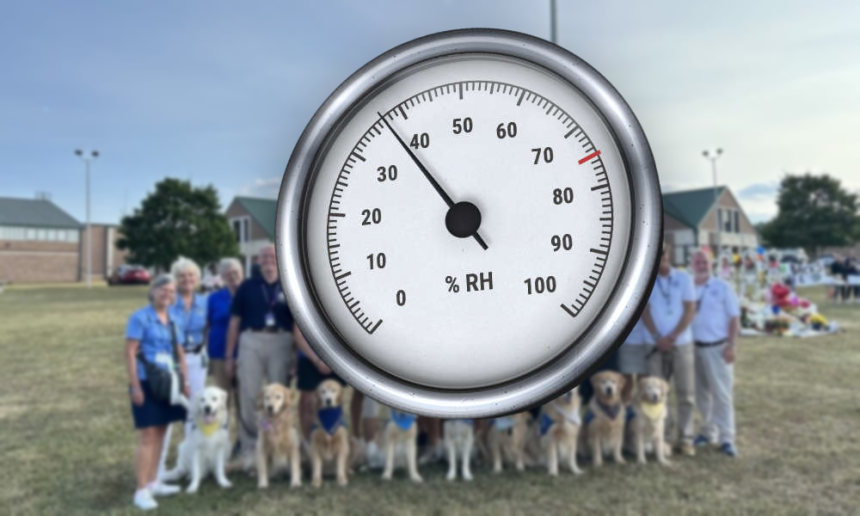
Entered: 37 %
